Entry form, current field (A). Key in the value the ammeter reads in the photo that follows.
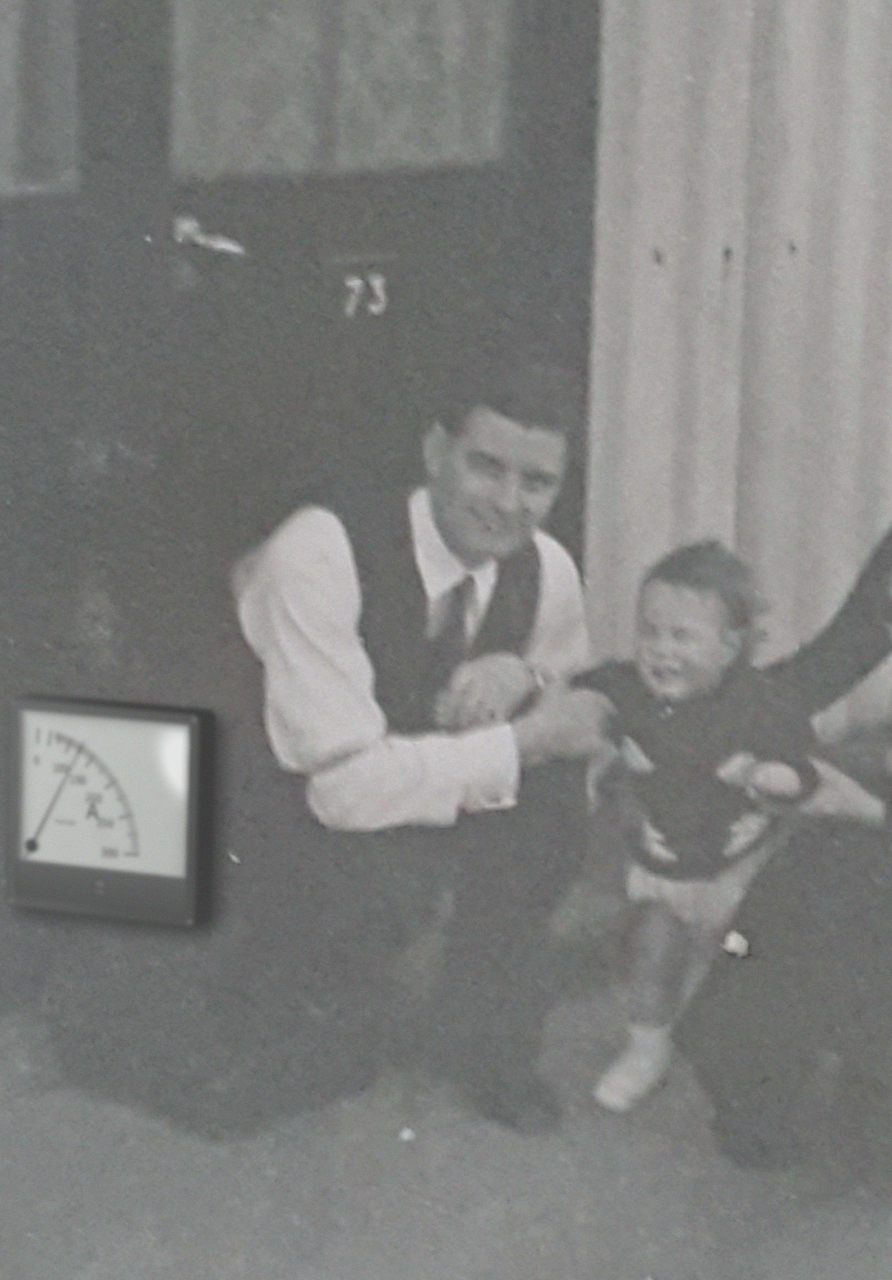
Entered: 125 A
